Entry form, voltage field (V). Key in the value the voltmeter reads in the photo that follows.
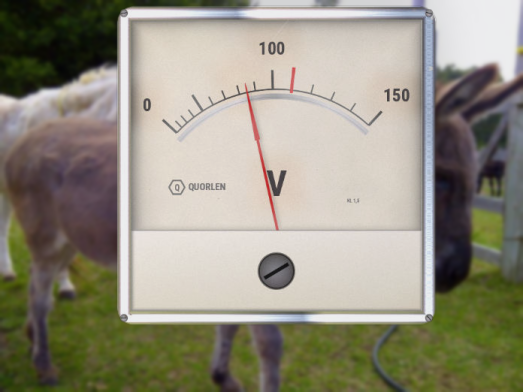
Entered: 85 V
